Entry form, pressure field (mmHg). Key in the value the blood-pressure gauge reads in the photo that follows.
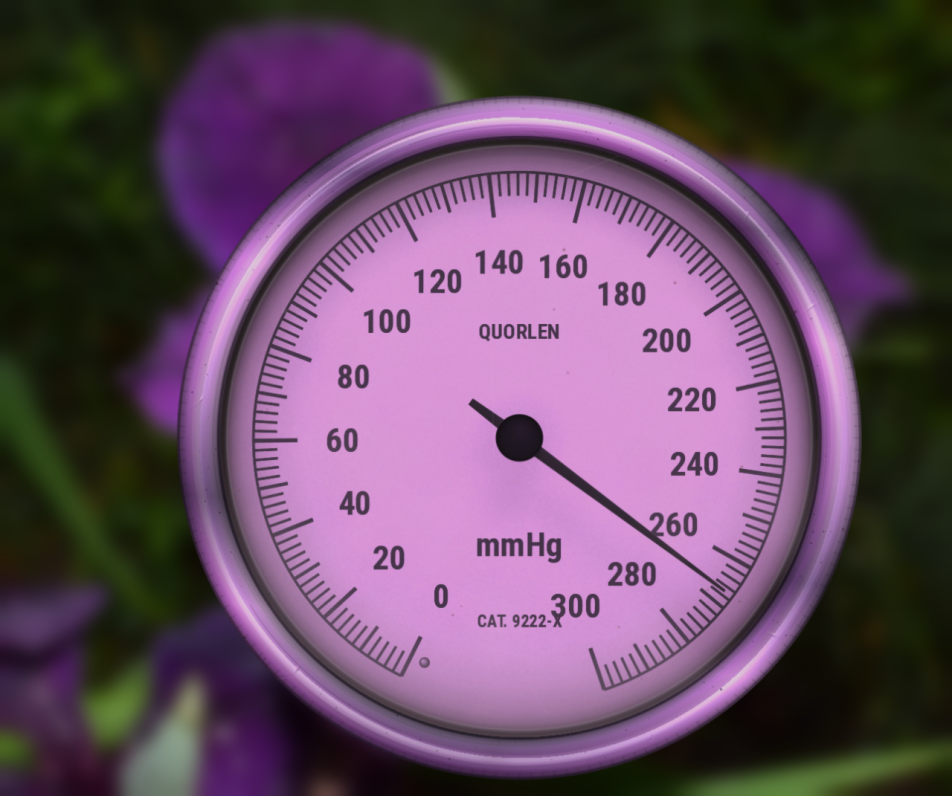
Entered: 267 mmHg
